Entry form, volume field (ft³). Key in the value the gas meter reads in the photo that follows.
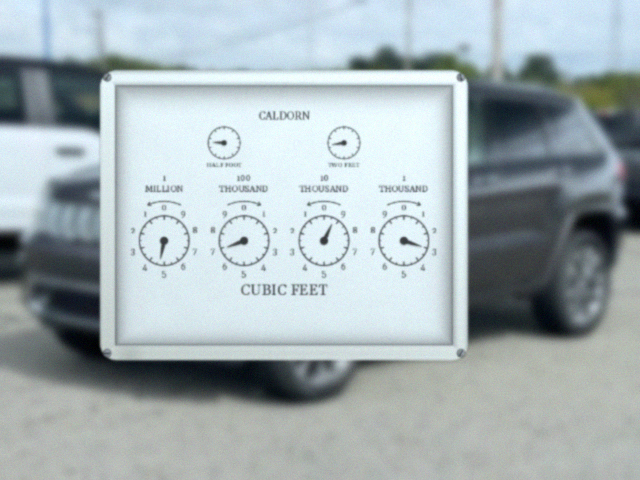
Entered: 469300 ft³
